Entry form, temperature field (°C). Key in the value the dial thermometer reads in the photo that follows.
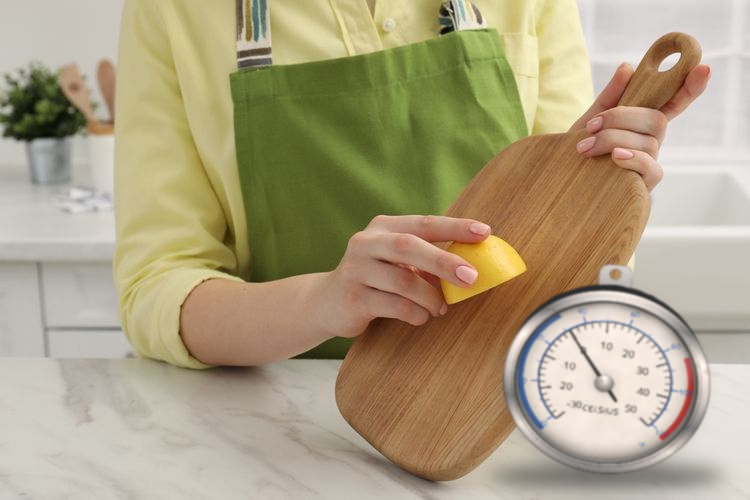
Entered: 0 °C
